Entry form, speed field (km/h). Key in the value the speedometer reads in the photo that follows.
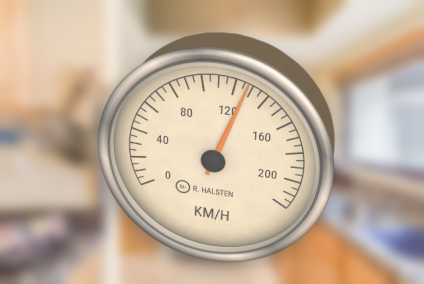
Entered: 127.5 km/h
